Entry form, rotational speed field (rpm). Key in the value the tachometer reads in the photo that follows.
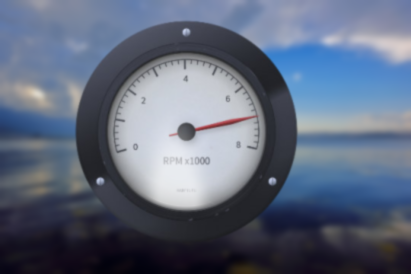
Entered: 7000 rpm
